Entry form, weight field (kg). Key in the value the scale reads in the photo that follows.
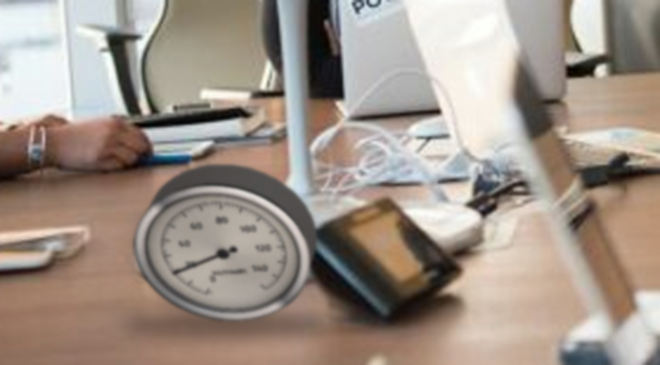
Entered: 20 kg
